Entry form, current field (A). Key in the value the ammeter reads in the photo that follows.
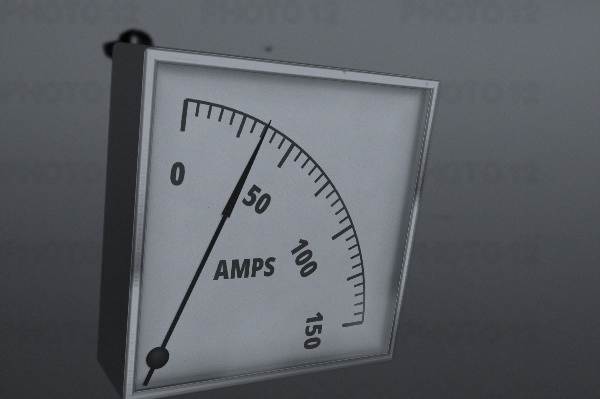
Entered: 35 A
